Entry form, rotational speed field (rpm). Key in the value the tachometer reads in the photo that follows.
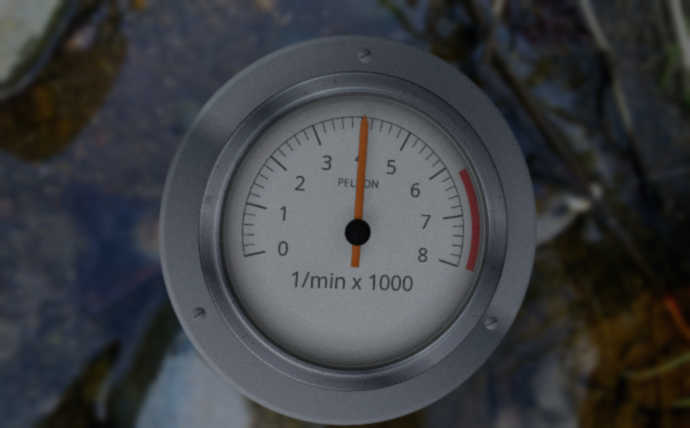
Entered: 4000 rpm
